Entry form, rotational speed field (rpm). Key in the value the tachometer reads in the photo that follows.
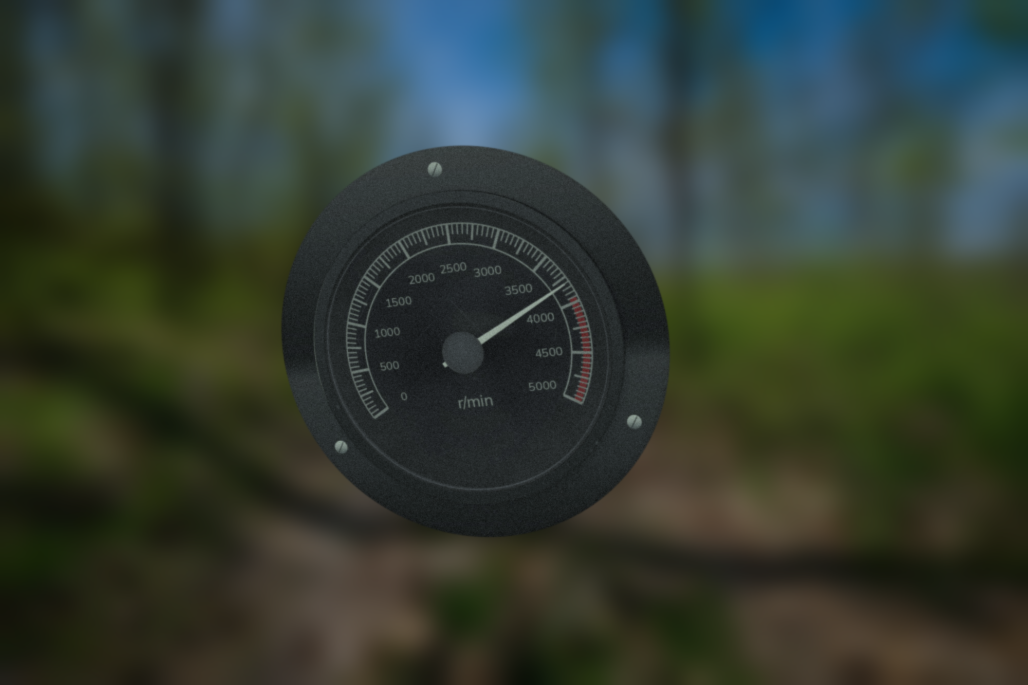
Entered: 3800 rpm
